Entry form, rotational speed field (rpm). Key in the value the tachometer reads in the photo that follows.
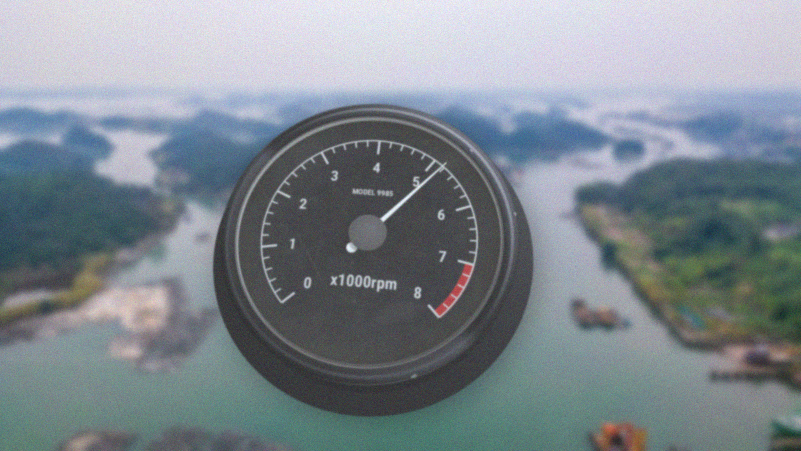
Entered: 5200 rpm
